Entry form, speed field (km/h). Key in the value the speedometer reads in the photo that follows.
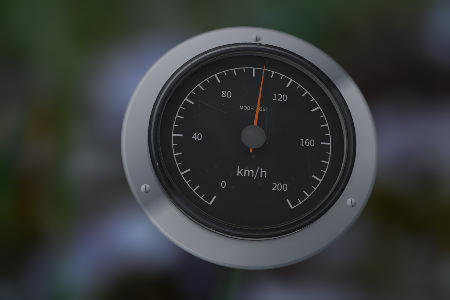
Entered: 105 km/h
